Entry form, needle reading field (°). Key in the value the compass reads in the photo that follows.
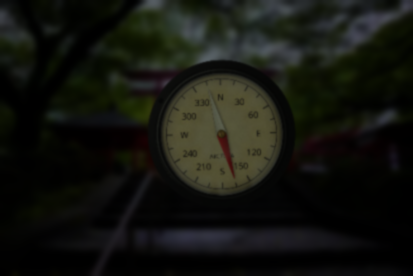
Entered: 165 °
